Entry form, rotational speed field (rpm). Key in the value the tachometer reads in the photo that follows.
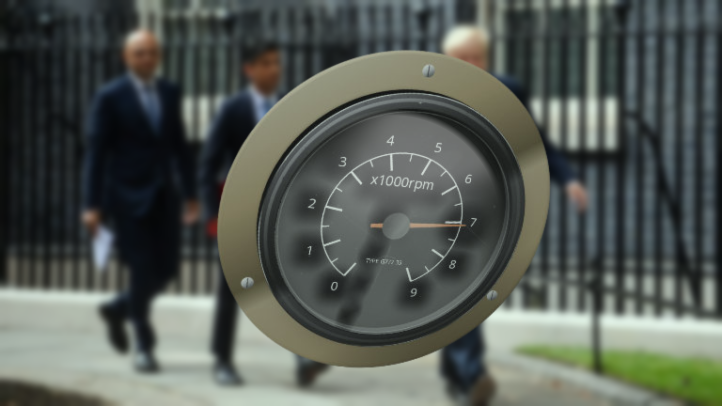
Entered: 7000 rpm
